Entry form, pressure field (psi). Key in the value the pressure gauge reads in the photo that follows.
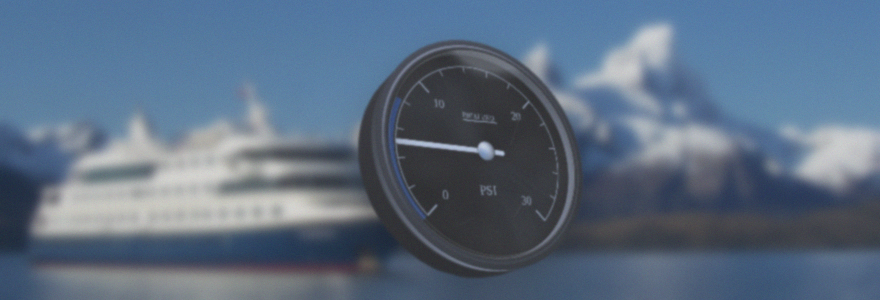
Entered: 5 psi
